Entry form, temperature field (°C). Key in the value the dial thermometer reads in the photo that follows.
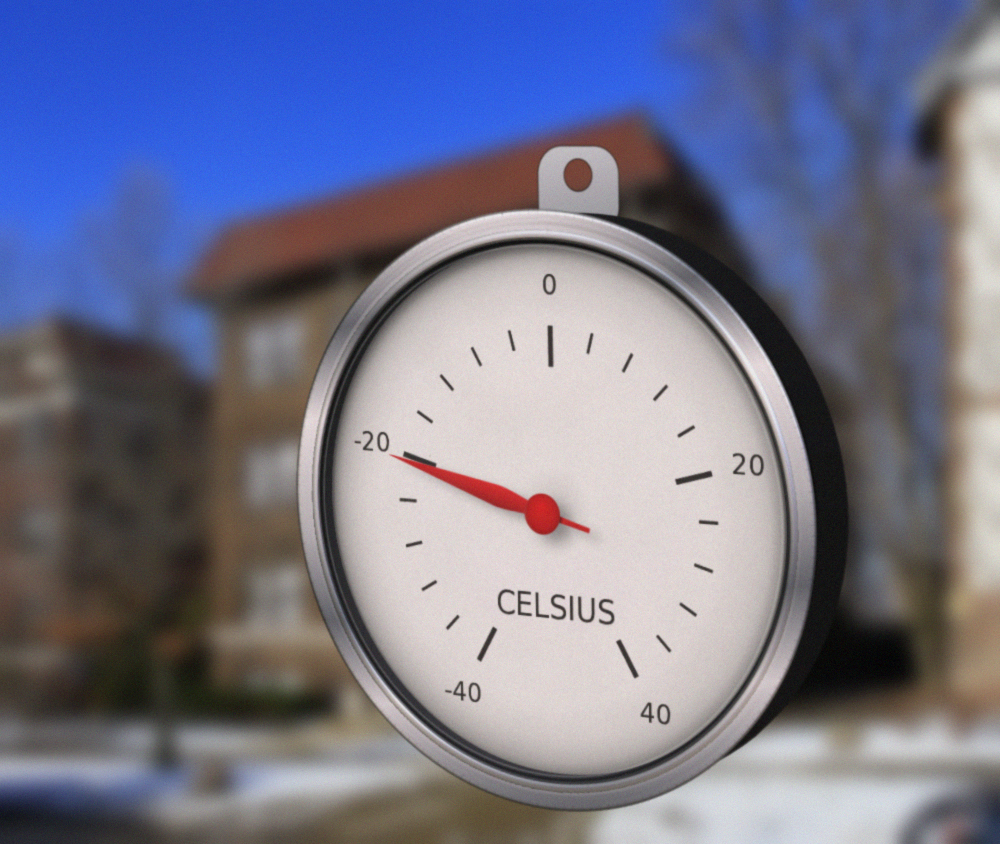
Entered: -20 °C
